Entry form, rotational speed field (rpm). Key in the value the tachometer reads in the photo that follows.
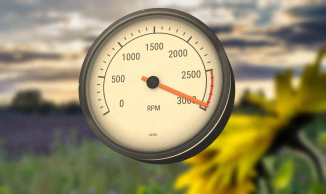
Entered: 2950 rpm
